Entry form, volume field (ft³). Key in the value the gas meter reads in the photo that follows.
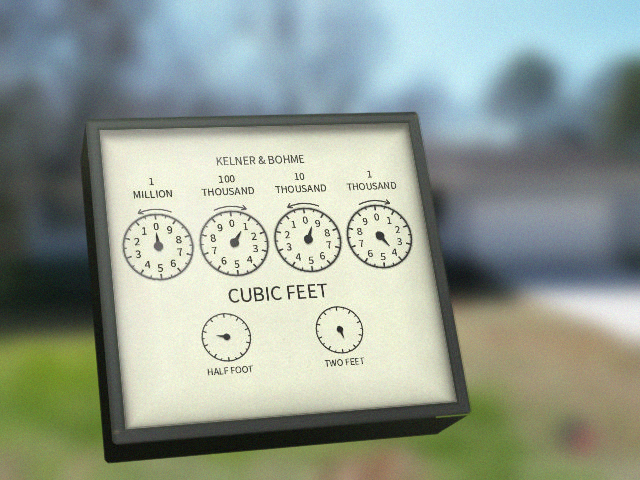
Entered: 9400 ft³
